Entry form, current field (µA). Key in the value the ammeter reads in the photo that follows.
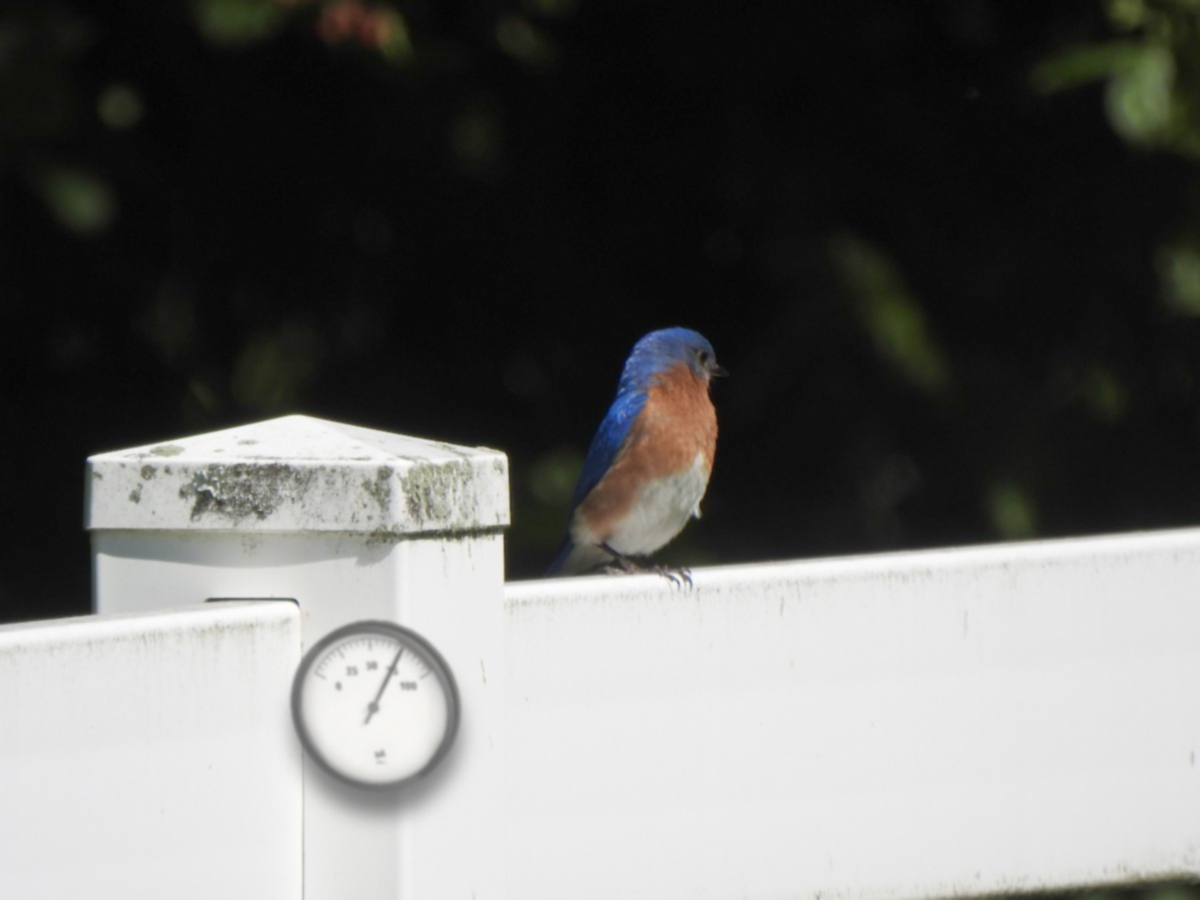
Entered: 75 µA
